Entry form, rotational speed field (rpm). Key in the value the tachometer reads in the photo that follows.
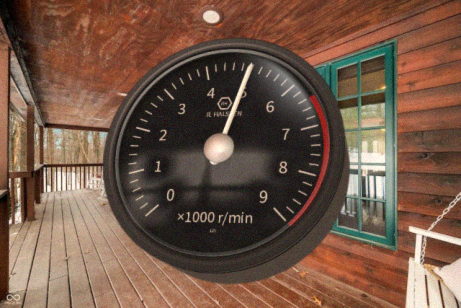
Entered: 5000 rpm
